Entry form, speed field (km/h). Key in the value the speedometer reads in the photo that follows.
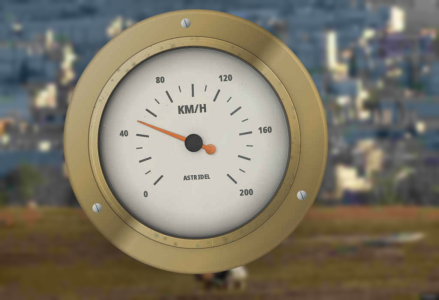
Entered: 50 km/h
